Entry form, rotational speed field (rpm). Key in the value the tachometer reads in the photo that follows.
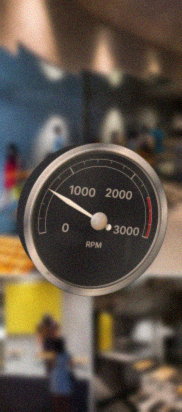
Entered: 600 rpm
